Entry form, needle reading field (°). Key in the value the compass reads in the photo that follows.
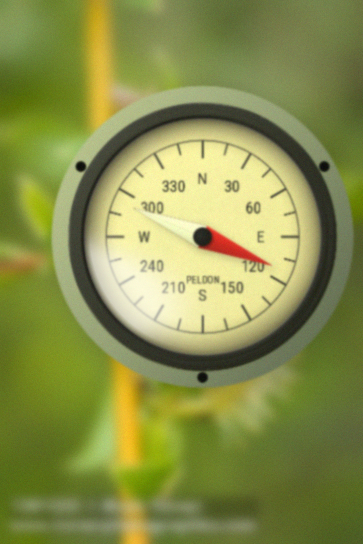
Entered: 112.5 °
